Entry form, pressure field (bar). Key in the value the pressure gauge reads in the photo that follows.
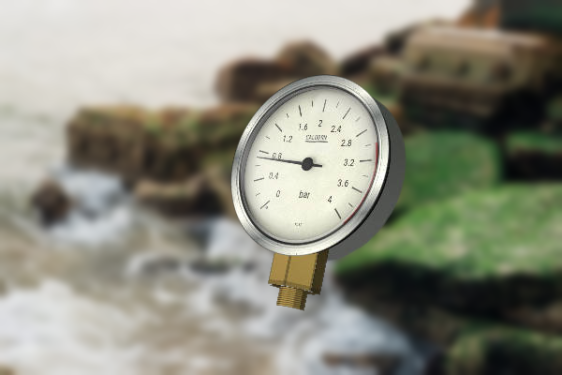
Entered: 0.7 bar
